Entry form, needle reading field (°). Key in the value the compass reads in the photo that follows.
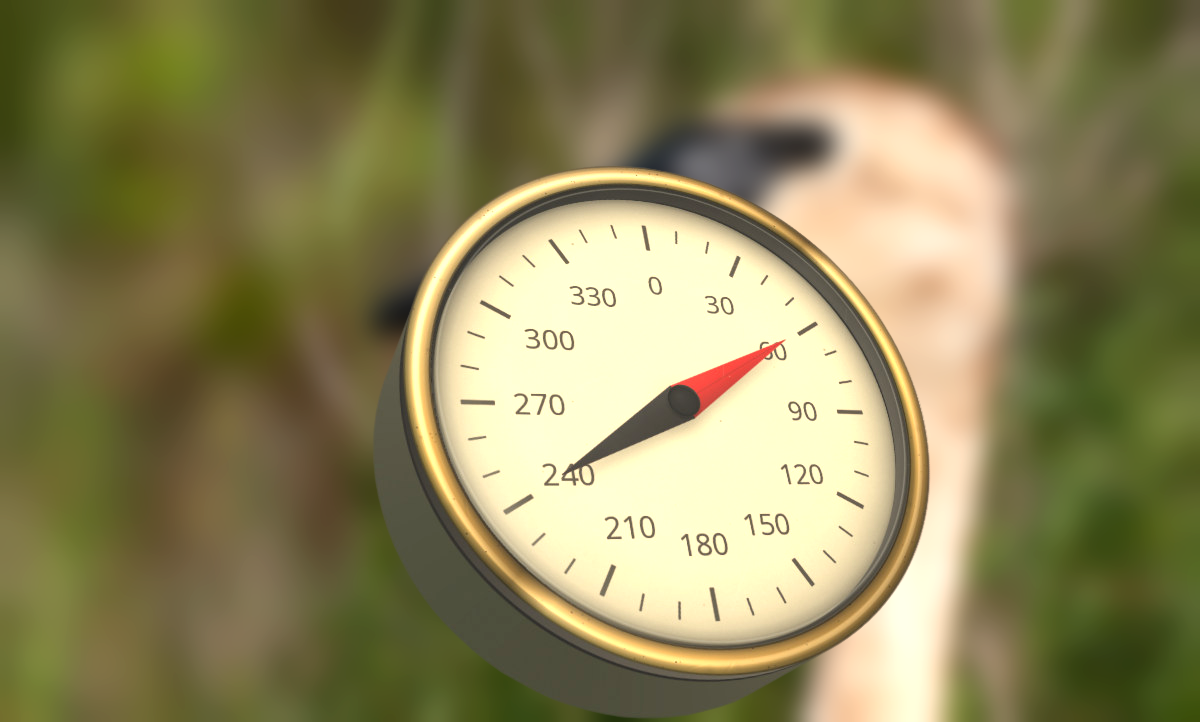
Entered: 60 °
